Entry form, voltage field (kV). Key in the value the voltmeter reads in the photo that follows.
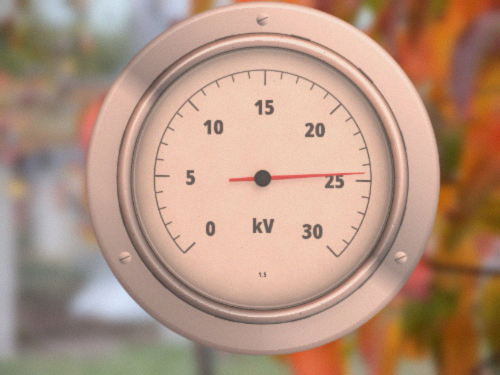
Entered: 24.5 kV
